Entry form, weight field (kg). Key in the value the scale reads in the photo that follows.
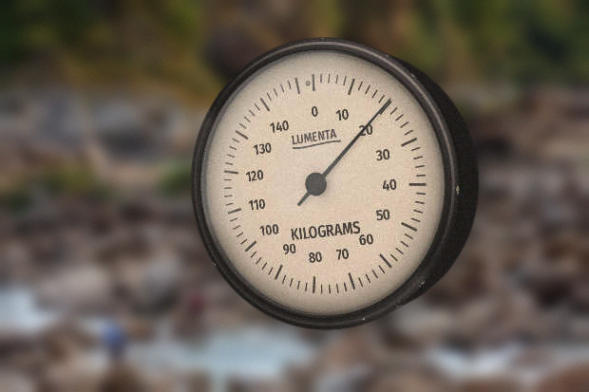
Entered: 20 kg
